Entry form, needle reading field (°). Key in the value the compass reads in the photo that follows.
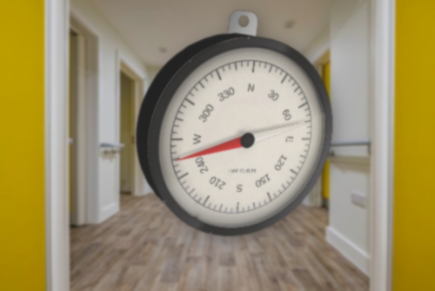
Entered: 255 °
